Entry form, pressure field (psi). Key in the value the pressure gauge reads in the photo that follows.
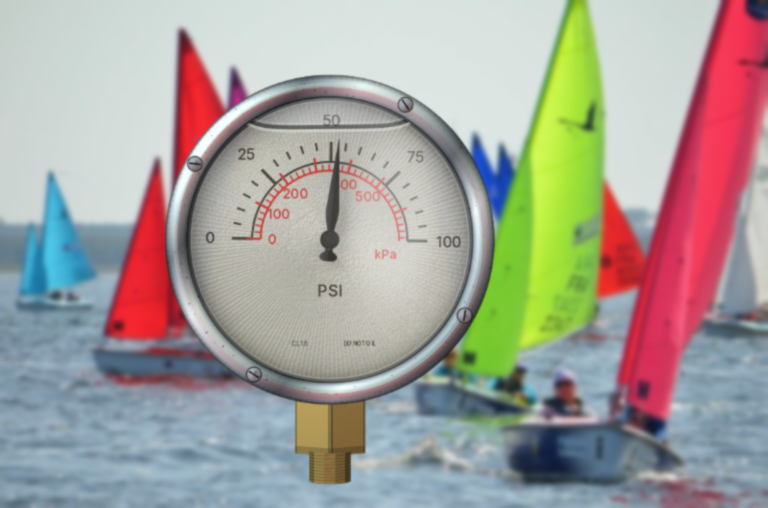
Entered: 52.5 psi
